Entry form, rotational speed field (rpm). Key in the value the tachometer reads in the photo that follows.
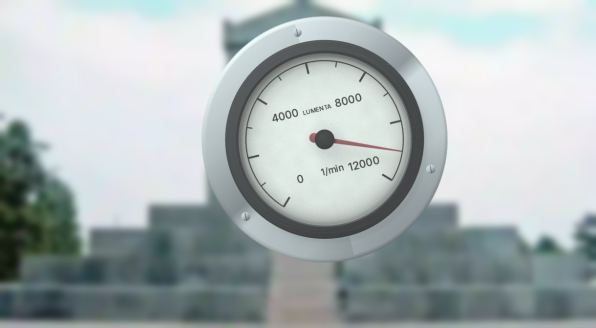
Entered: 11000 rpm
